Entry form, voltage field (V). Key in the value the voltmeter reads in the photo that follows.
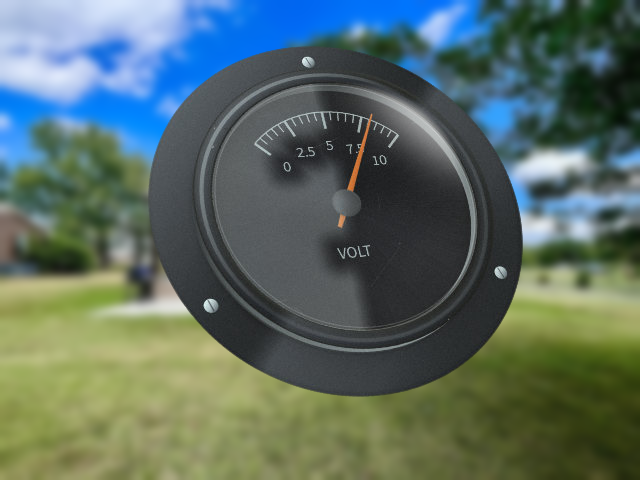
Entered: 8 V
